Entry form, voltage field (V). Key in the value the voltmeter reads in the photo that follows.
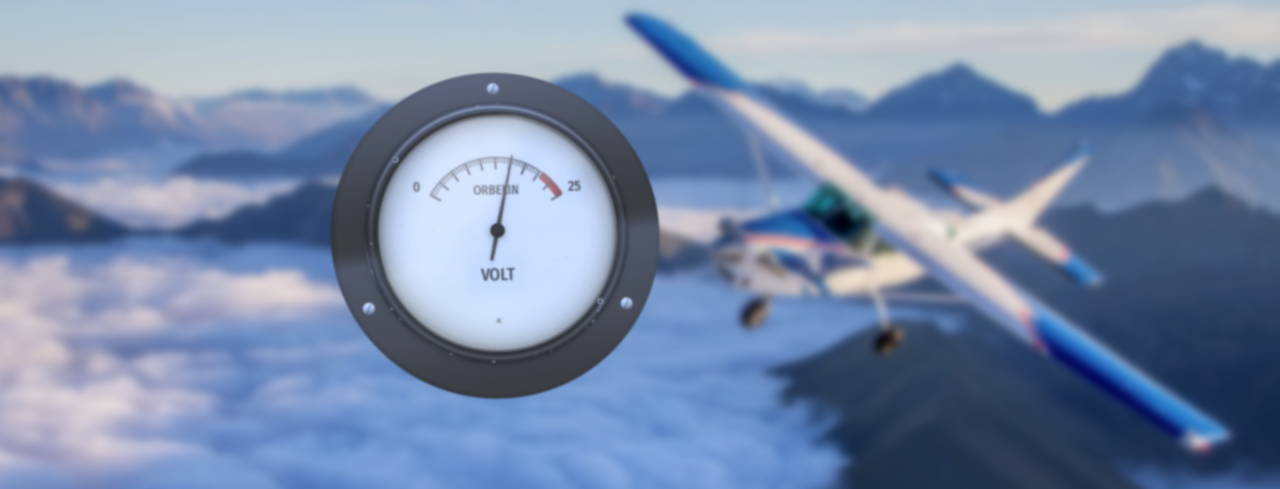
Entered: 15 V
